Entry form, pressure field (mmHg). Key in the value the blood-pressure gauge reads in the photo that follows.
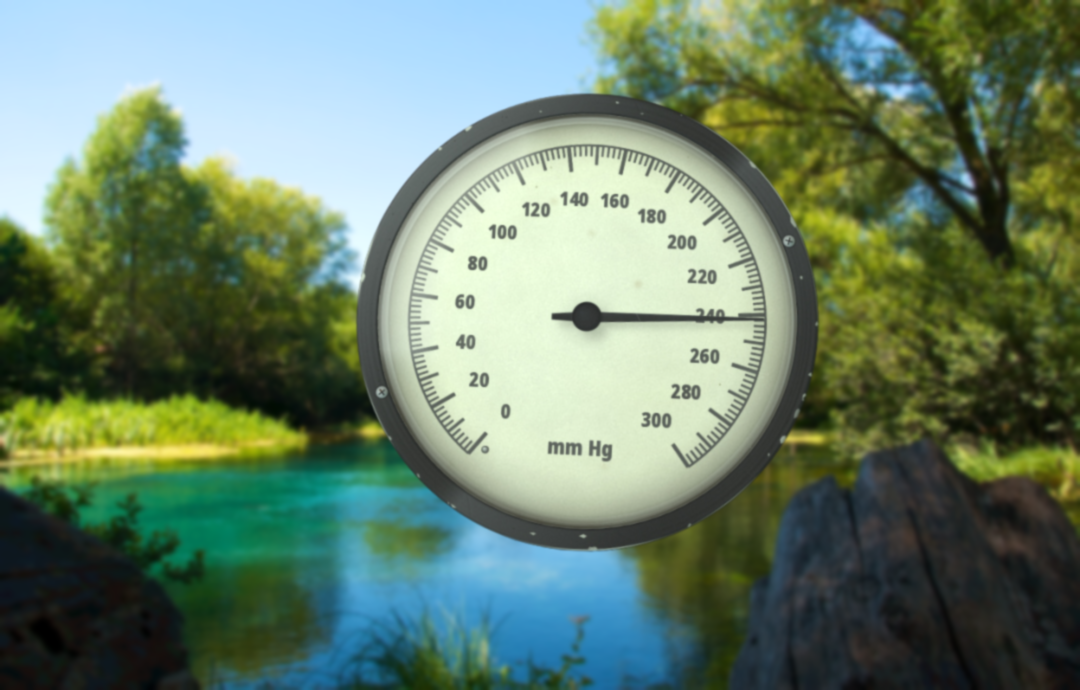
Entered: 242 mmHg
